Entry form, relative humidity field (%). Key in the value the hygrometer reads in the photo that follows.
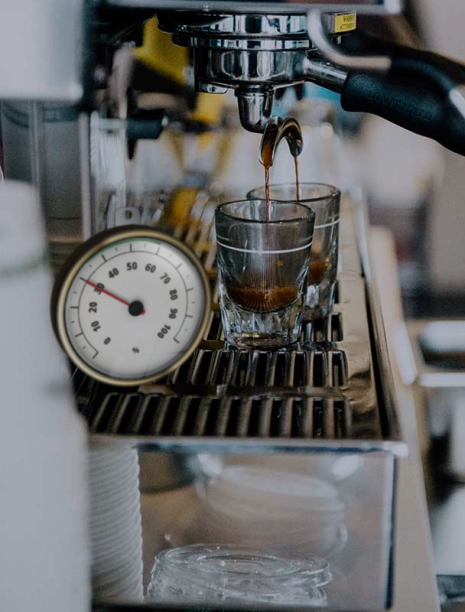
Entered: 30 %
